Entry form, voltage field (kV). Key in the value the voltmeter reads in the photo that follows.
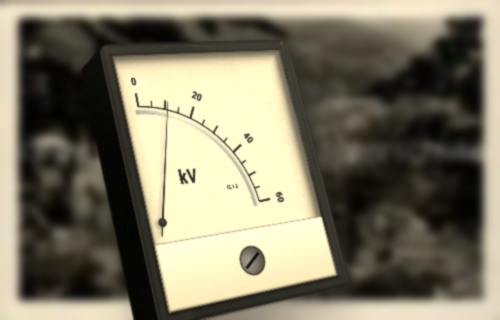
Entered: 10 kV
